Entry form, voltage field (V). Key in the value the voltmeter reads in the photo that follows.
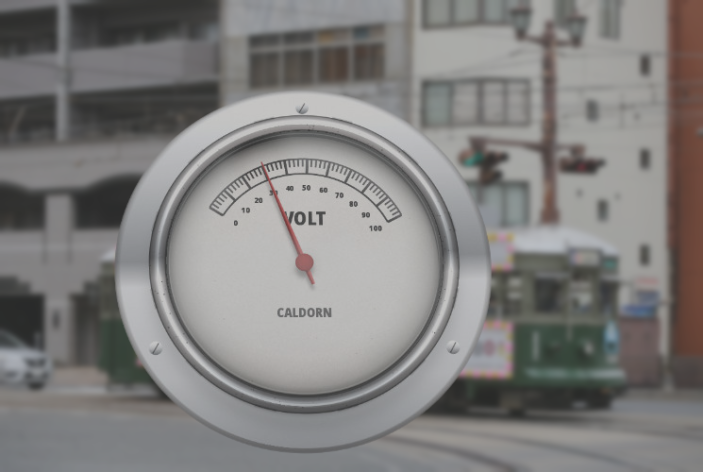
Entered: 30 V
